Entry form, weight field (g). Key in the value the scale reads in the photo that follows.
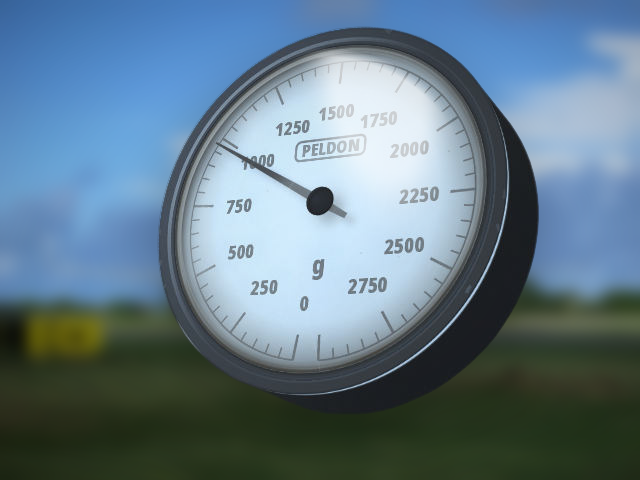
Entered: 975 g
